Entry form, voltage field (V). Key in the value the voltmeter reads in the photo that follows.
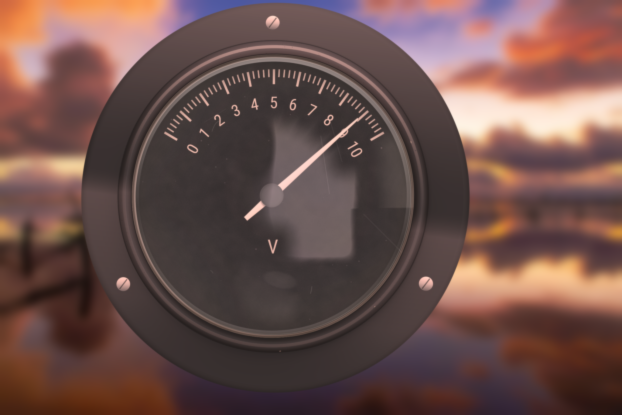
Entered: 9 V
